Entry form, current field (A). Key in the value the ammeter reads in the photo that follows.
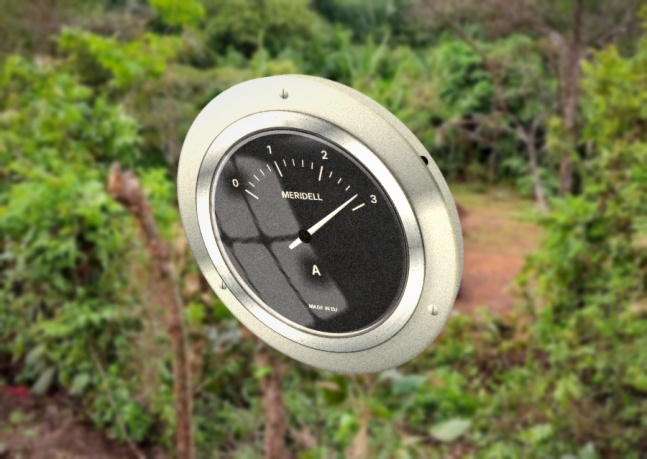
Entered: 2.8 A
